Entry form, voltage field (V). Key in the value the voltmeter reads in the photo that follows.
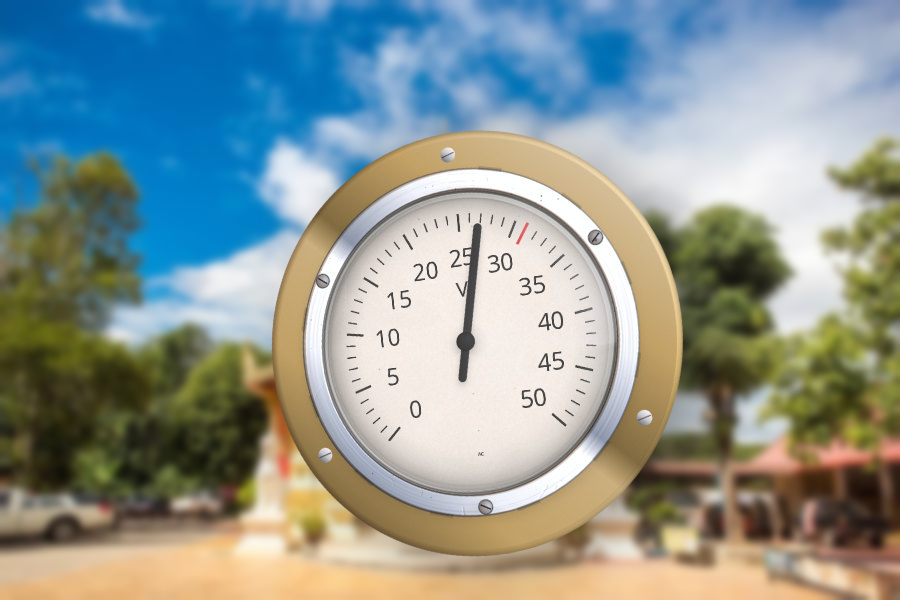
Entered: 27 V
